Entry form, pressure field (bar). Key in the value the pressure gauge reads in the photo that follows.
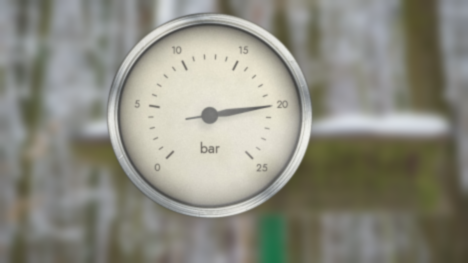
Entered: 20 bar
